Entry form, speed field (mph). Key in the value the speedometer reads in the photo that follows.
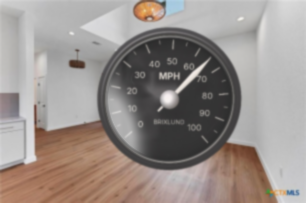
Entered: 65 mph
